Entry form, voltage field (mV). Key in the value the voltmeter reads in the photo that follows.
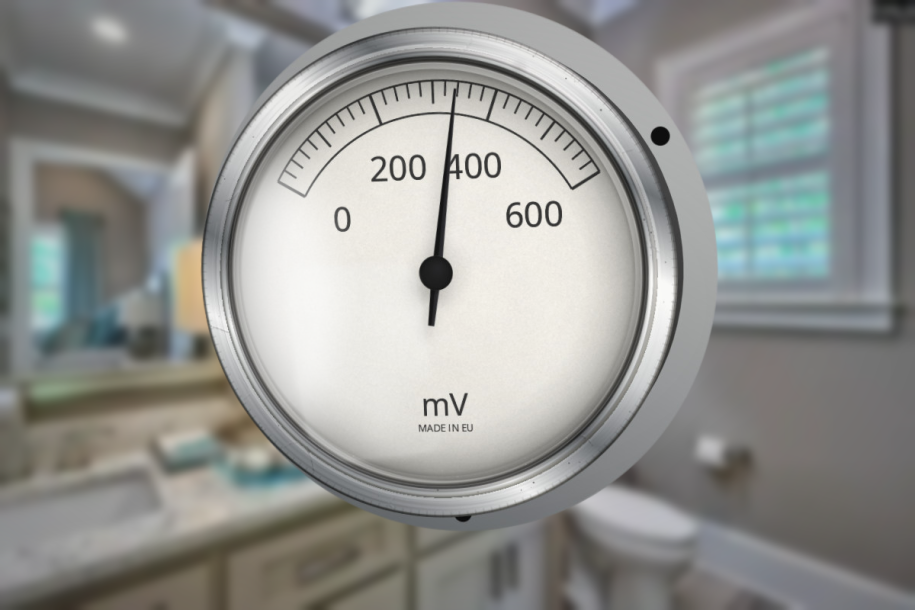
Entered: 340 mV
